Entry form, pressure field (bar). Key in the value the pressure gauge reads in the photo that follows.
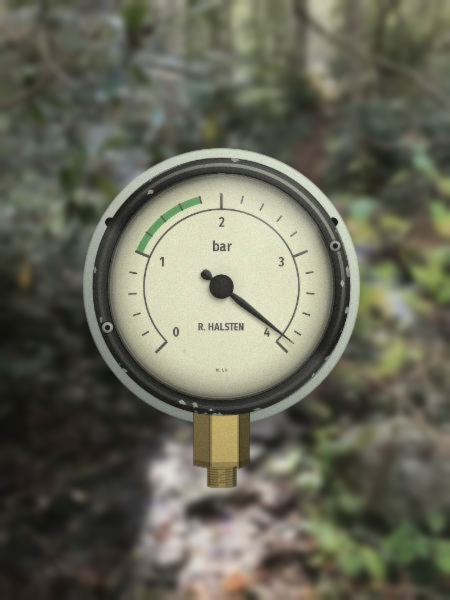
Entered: 3.9 bar
